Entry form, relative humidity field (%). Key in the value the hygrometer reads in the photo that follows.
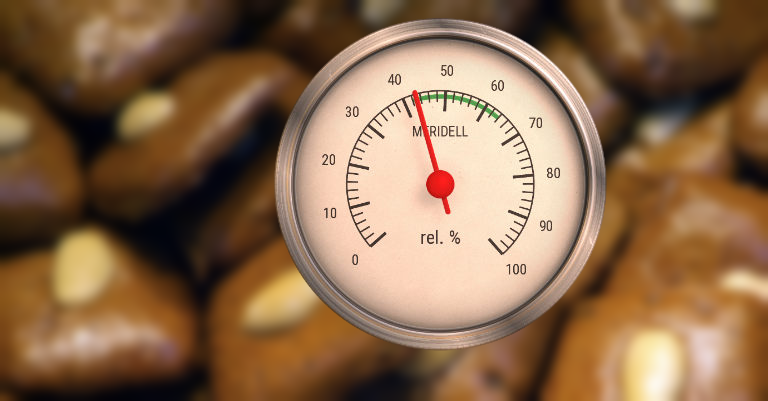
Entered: 43 %
